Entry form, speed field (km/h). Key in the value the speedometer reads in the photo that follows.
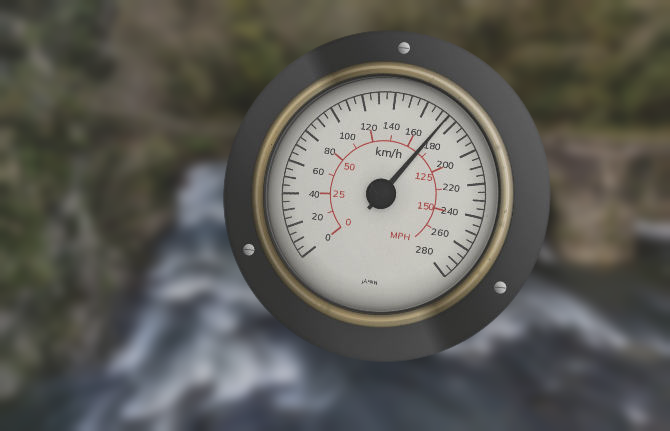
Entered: 175 km/h
